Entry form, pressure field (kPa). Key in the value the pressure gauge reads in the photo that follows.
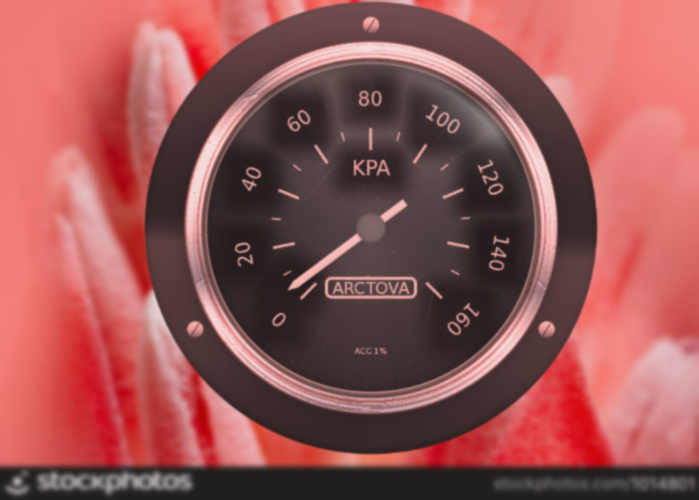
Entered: 5 kPa
